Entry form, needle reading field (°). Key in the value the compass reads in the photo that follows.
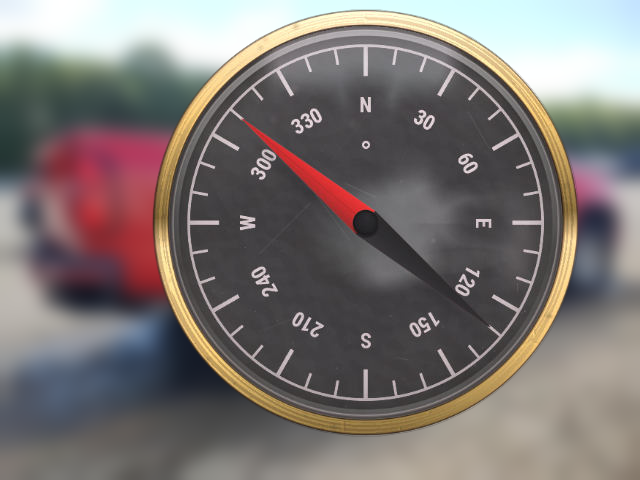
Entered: 310 °
